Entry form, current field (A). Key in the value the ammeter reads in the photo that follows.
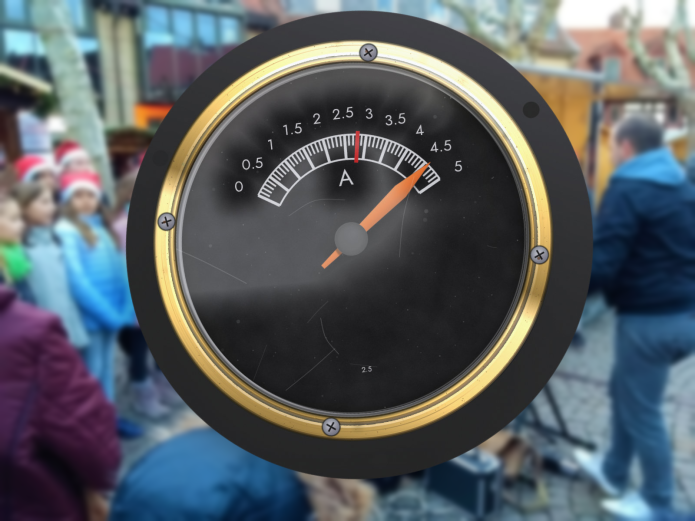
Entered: 4.6 A
